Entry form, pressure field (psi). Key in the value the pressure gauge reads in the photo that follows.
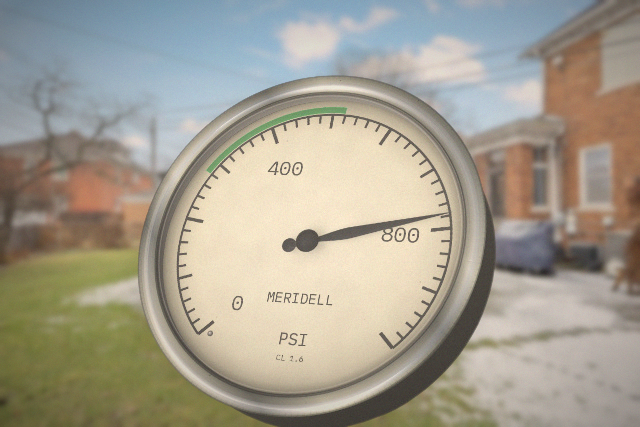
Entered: 780 psi
